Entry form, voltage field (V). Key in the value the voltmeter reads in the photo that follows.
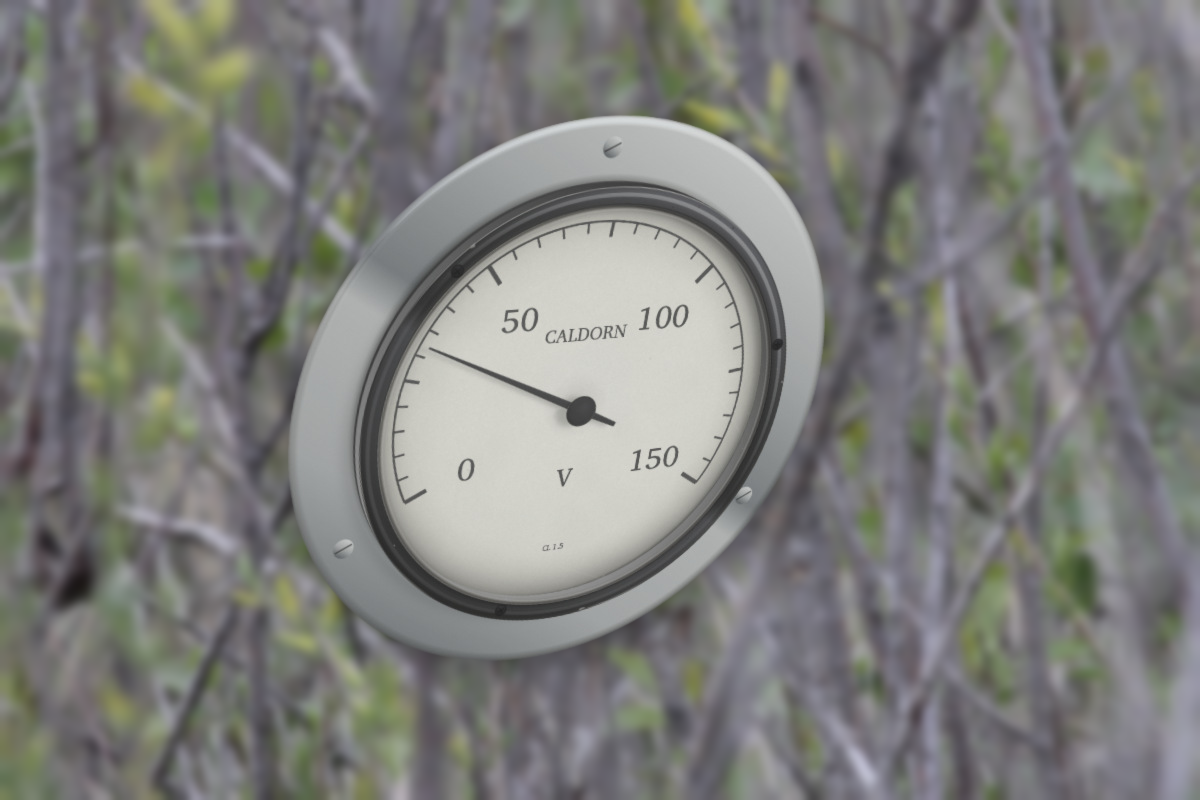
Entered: 32.5 V
